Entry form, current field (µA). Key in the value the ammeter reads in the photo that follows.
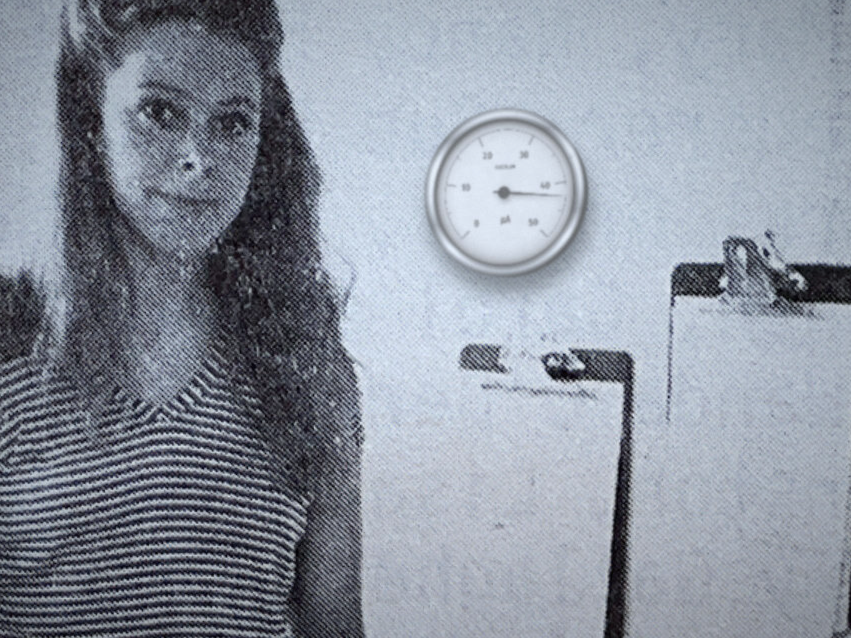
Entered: 42.5 µA
